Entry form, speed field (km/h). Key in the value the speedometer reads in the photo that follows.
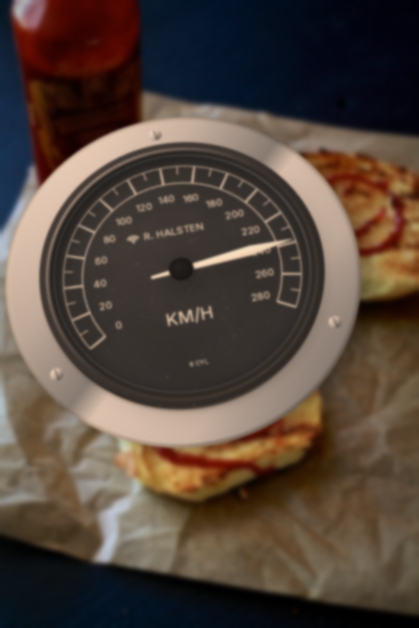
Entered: 240 km/h
